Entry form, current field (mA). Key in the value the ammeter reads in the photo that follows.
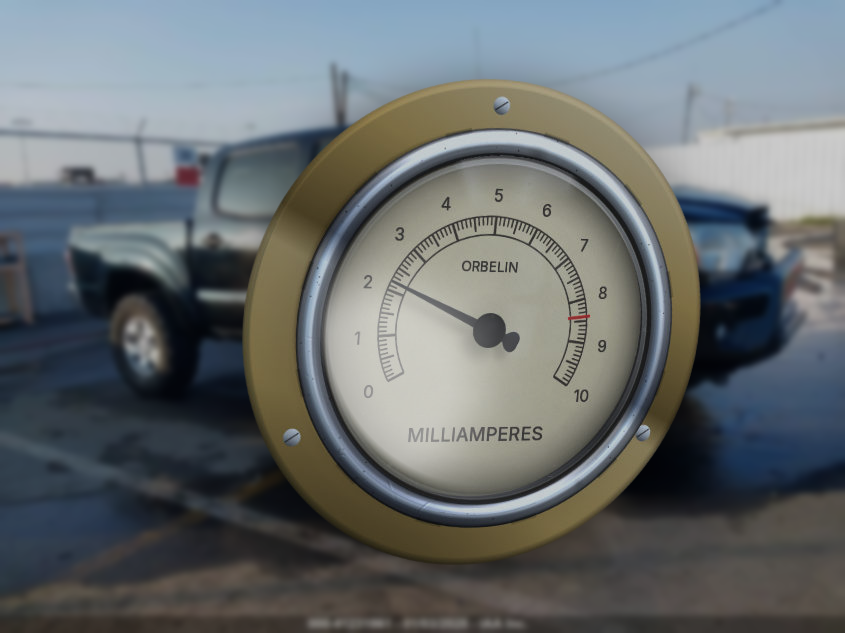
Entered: 2.2 mA
